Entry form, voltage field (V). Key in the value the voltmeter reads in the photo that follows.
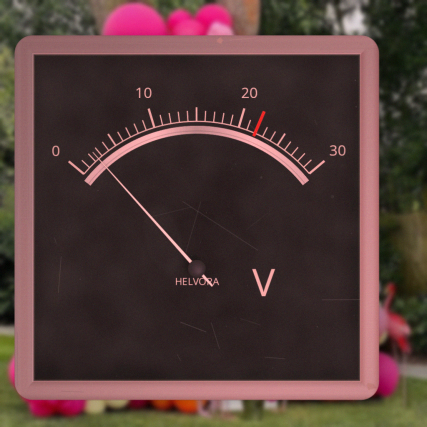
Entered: 2.5 V
